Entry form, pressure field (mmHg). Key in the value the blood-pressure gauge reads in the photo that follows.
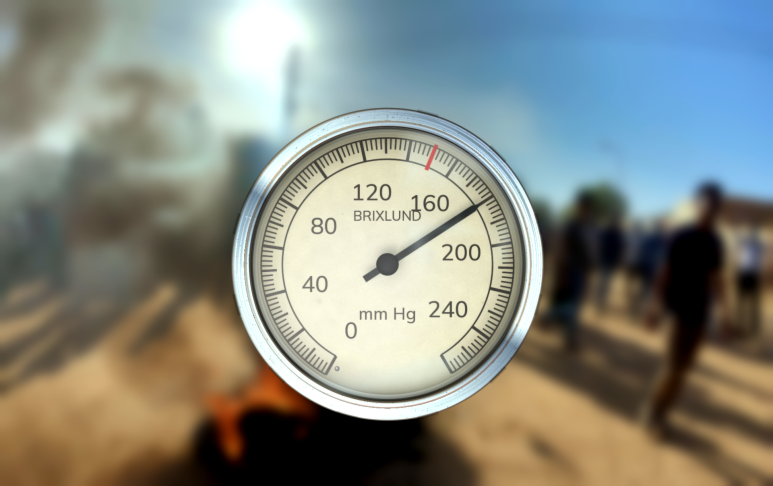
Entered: 180 mmHg
